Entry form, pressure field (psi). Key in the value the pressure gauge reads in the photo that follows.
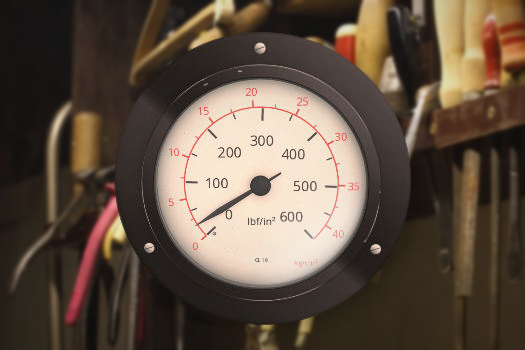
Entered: 25 psi
